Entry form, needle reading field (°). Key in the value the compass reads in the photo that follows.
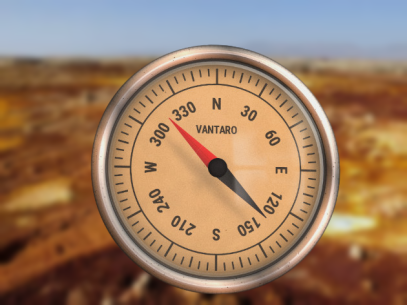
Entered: 315 °
